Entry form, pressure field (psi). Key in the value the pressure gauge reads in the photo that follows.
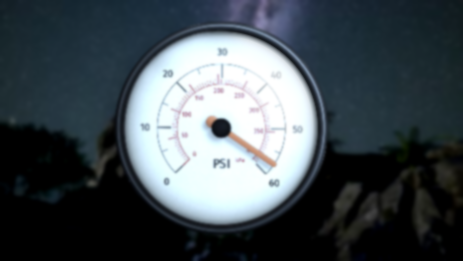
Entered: 57.5 psi
